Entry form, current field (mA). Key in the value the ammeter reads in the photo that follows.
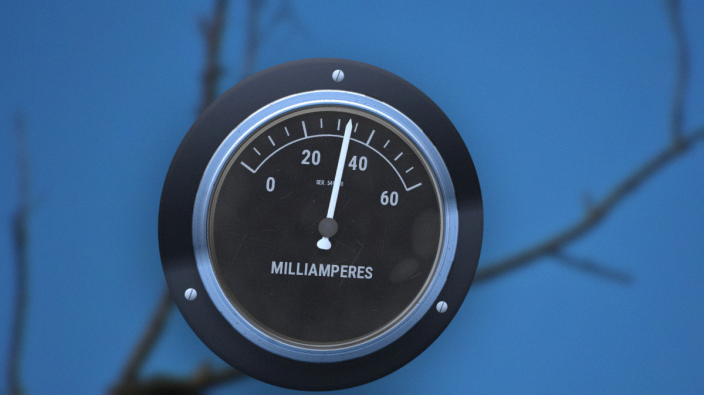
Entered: 32.5 mA
